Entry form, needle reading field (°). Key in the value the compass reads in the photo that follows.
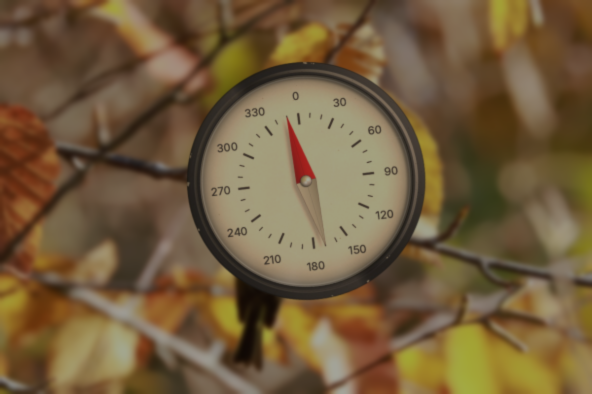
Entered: 350 °
